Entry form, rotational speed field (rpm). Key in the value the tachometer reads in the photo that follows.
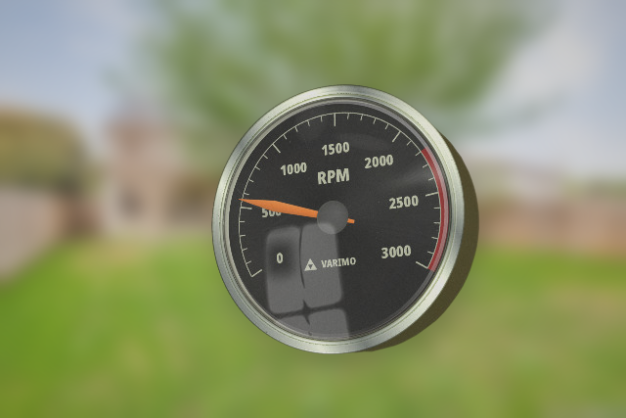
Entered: 550 rpm
